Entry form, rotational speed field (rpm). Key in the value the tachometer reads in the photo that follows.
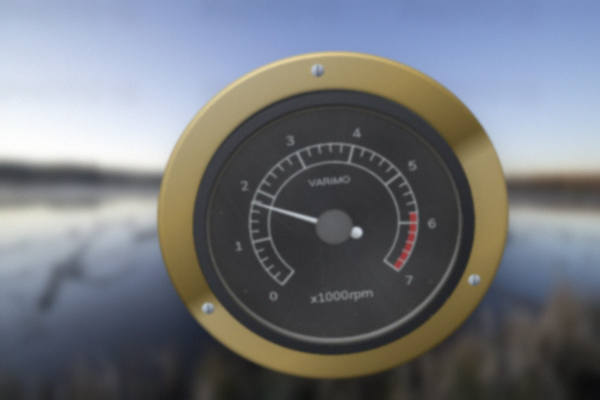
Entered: 1800 rpm
